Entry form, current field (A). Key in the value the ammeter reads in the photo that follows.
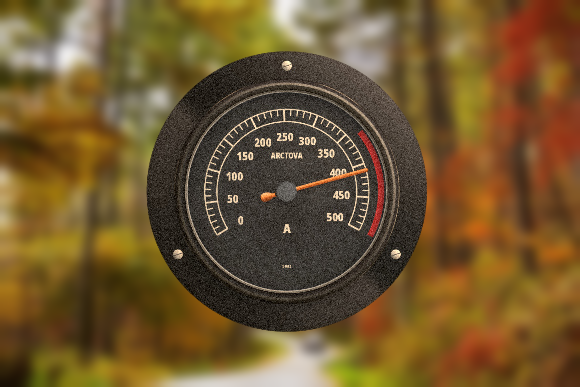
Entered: 410 A
